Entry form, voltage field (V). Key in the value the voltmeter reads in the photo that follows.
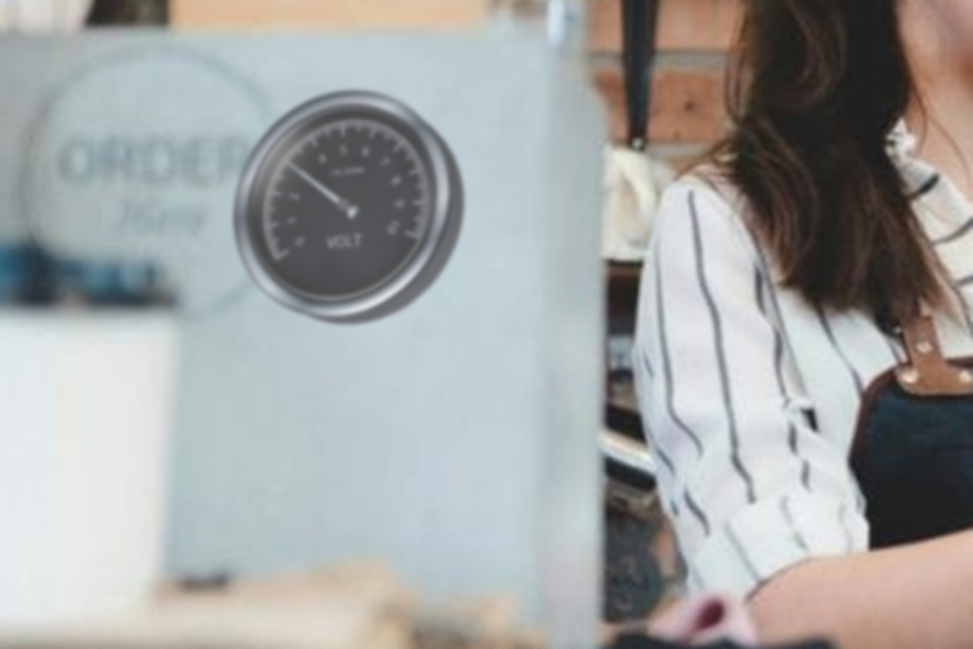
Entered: 3 V
